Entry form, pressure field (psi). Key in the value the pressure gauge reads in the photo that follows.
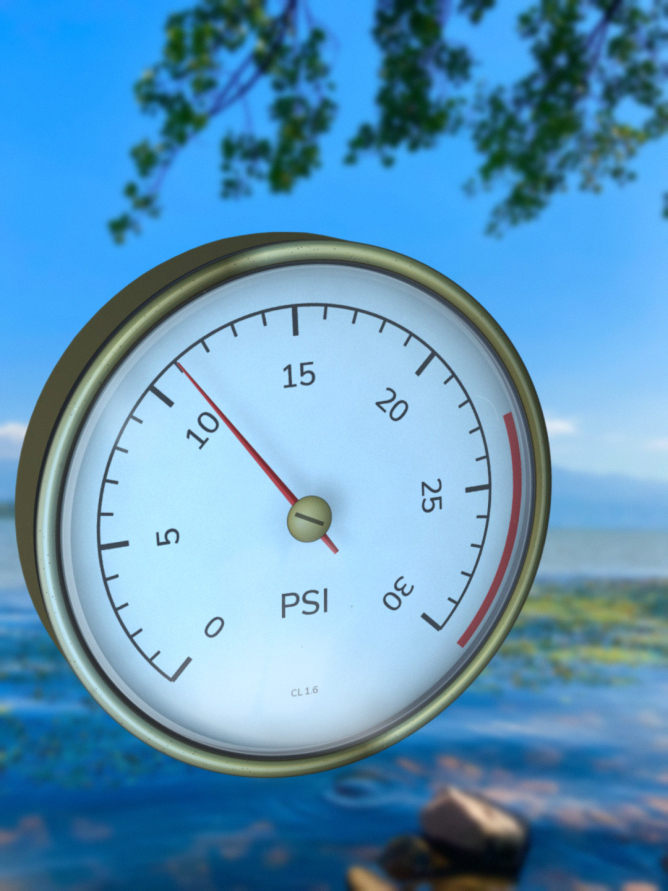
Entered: 11 psi
